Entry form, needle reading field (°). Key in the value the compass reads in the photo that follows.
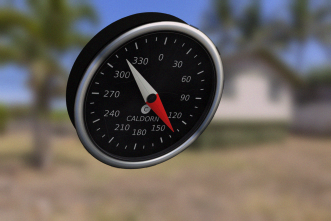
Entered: 135 °
